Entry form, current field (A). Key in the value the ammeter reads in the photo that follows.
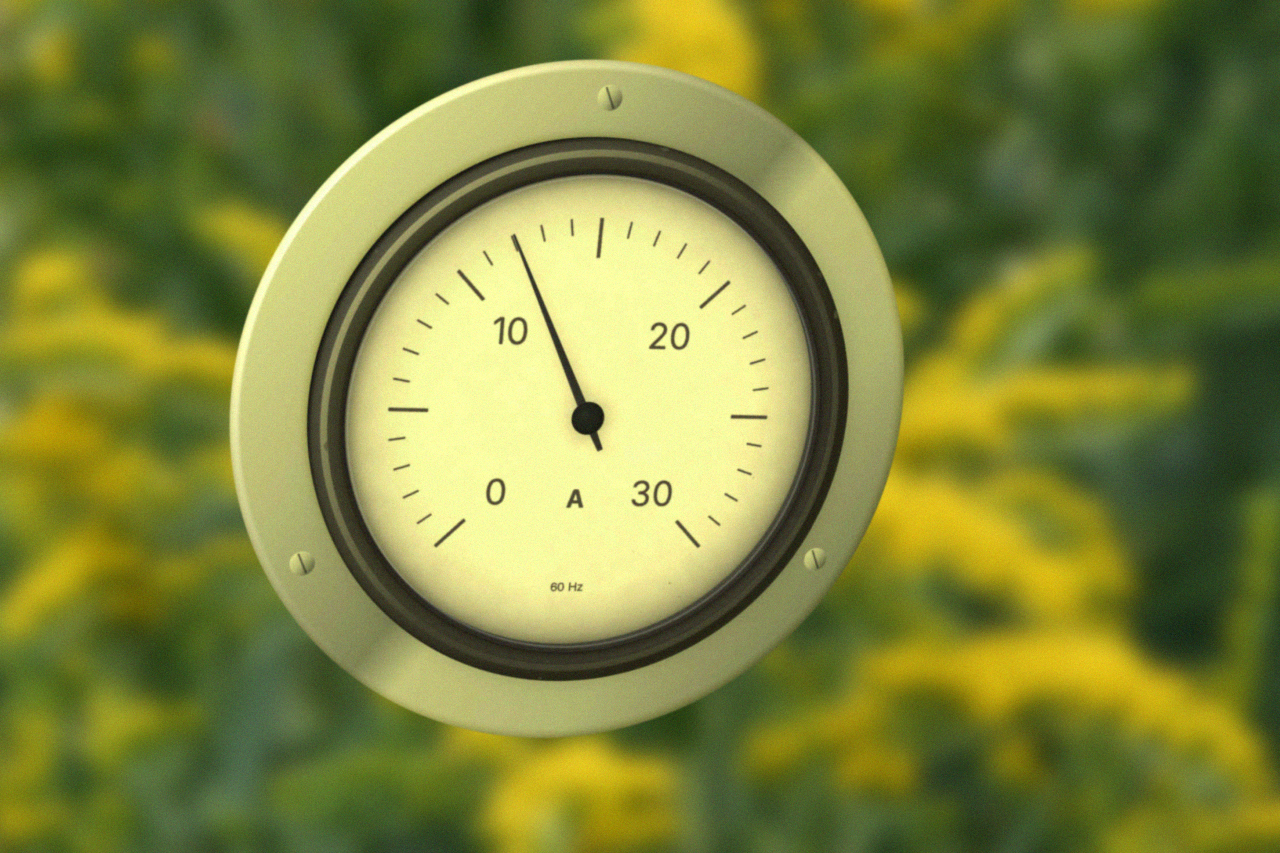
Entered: 12 A
